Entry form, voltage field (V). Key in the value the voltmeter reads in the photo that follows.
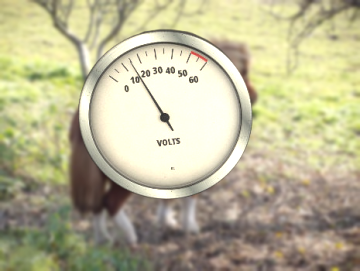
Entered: 15 V
